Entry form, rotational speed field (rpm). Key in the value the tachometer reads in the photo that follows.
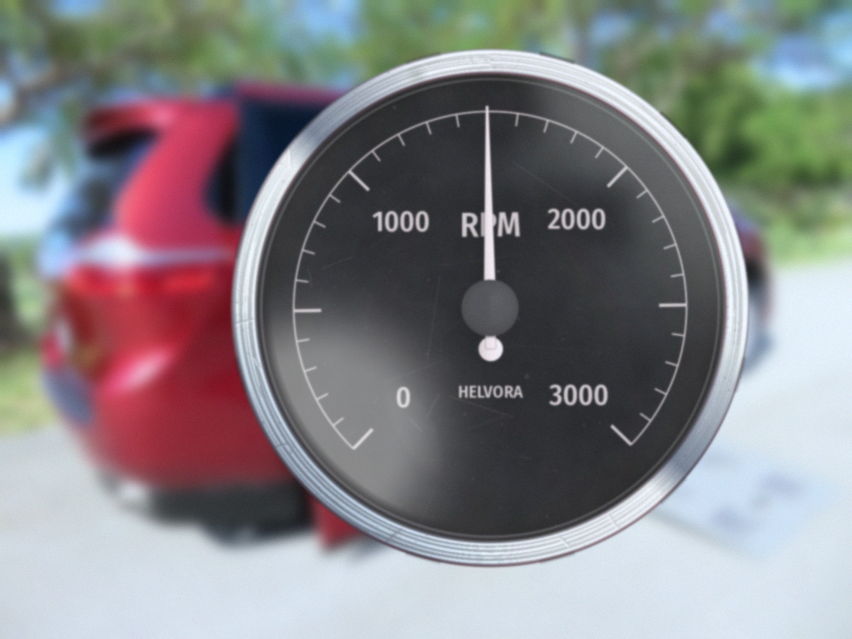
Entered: 1500 rpm
